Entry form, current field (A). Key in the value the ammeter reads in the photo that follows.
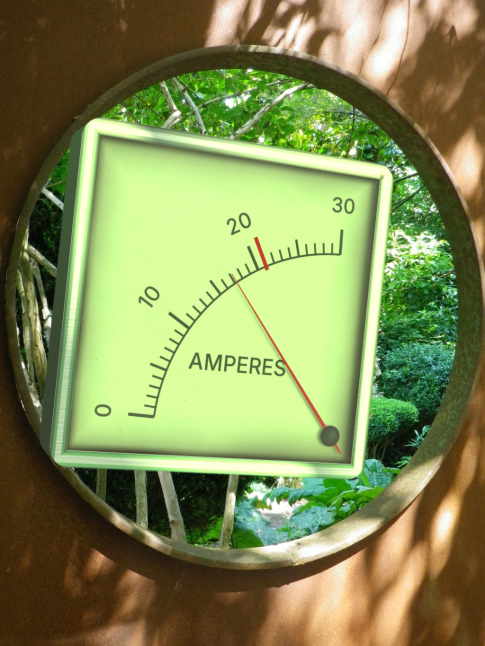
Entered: 17 A
